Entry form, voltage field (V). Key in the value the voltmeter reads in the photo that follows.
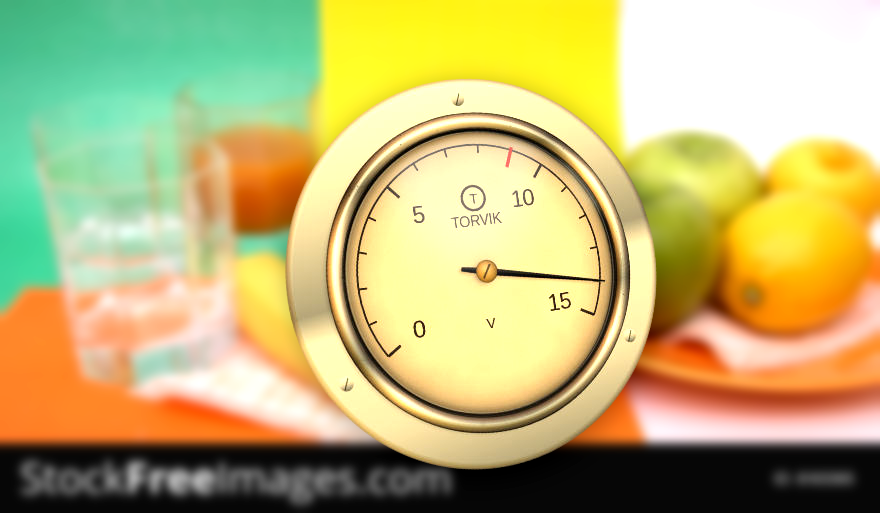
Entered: 14 V
